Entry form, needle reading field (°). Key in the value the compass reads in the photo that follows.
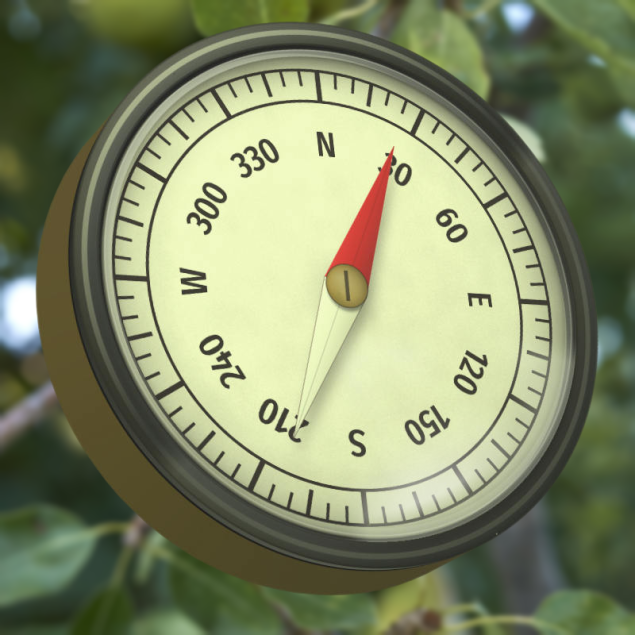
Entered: 25 °
